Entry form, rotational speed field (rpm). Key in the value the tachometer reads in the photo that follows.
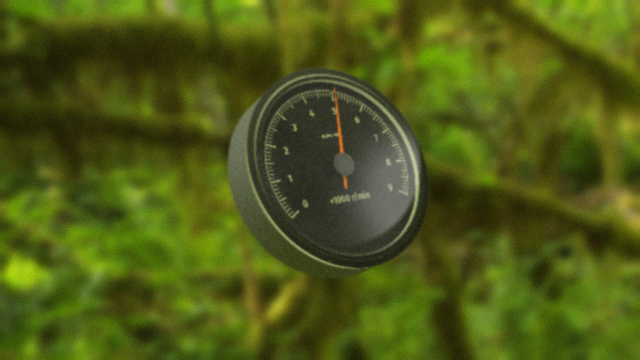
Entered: 5000 rpm
